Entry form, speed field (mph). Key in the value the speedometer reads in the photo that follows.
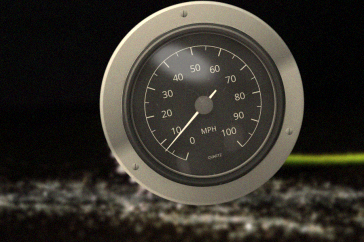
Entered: 7.5 mph
